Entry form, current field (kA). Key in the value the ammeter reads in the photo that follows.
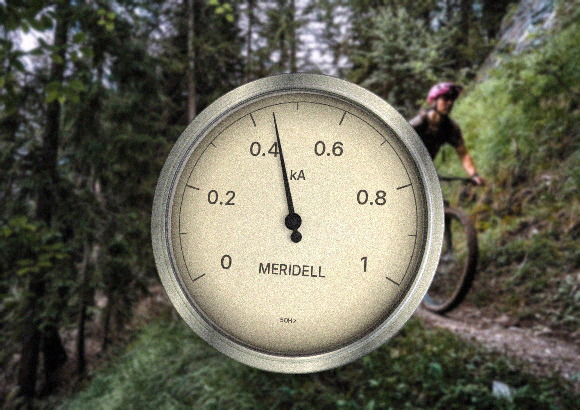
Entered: 0.45 kA
